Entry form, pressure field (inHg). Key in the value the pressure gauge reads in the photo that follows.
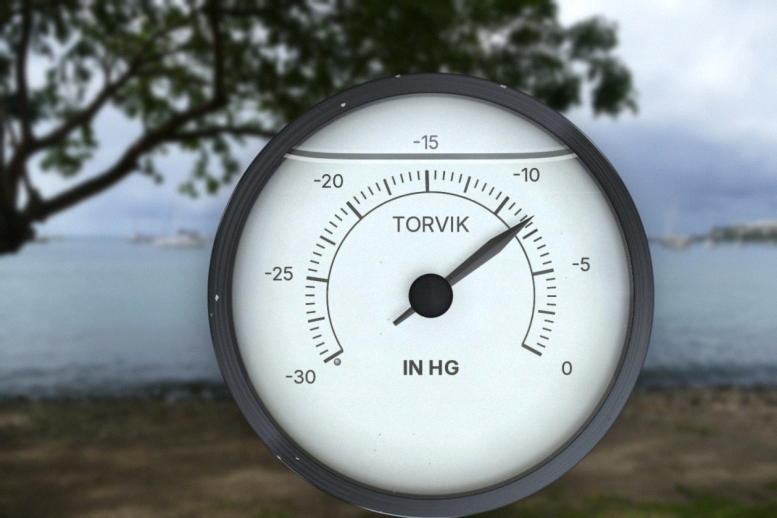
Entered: -8.25 inHg
